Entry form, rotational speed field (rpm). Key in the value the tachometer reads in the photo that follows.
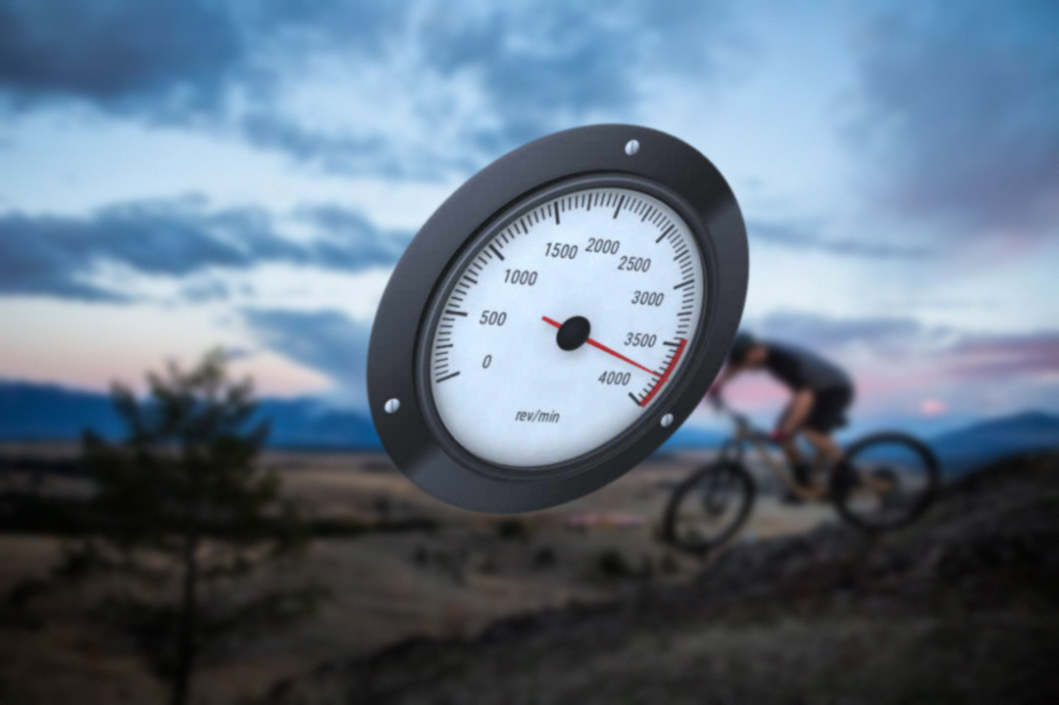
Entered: 3750 rpm
